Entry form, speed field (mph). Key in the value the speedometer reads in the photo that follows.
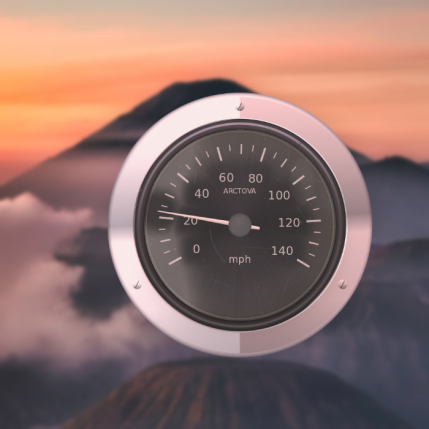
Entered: 22.5 mph
